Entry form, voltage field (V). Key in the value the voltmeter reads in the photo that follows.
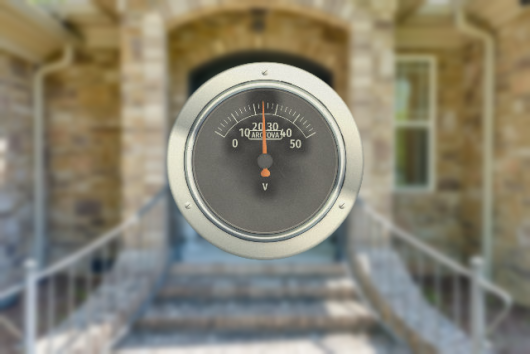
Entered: 24 V
